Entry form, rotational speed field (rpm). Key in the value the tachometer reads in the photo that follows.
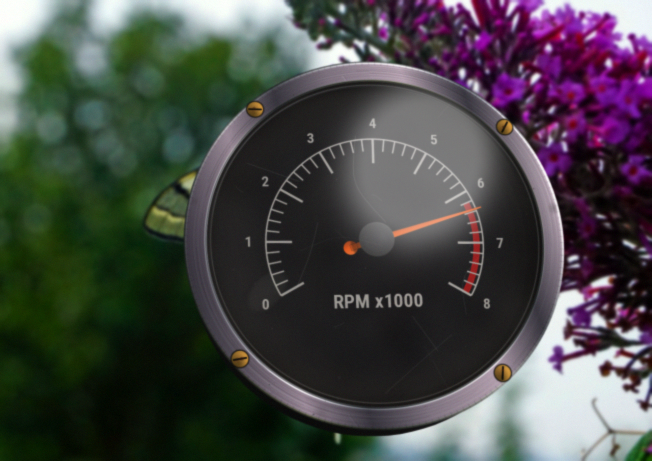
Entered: 6400 rpm
